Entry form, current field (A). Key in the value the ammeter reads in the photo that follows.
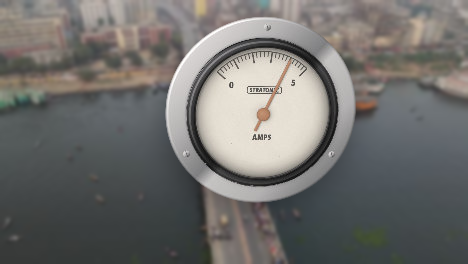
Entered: 4 A
